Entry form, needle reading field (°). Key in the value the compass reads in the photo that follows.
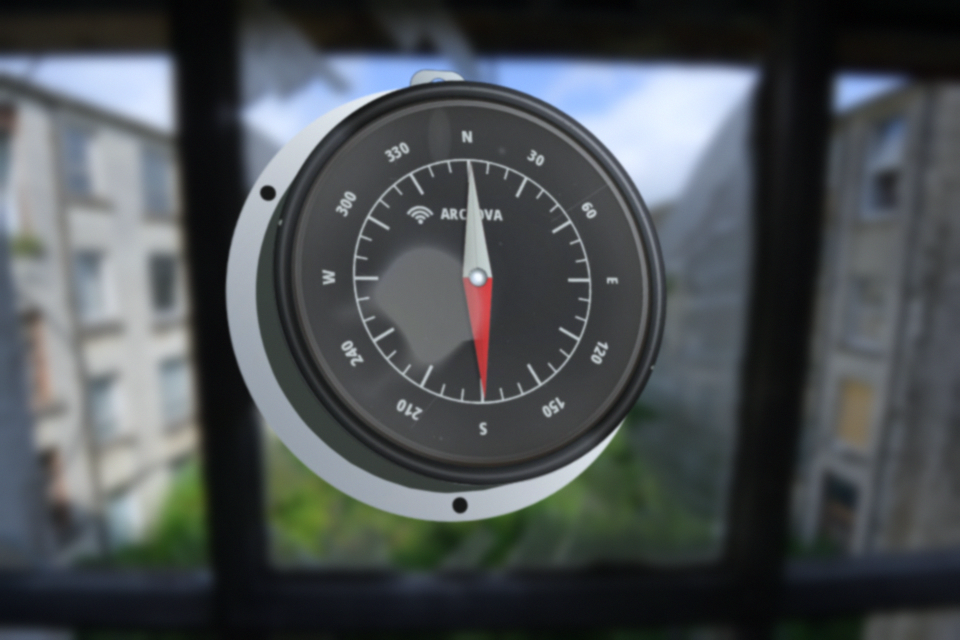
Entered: 180 °
